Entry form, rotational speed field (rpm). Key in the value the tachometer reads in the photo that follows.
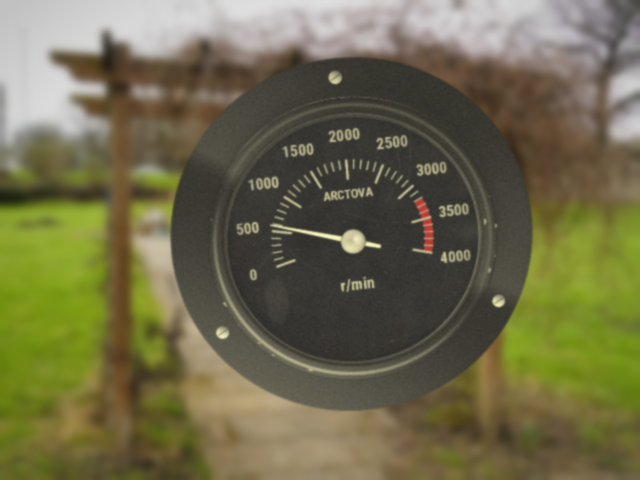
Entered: 600 rpm
